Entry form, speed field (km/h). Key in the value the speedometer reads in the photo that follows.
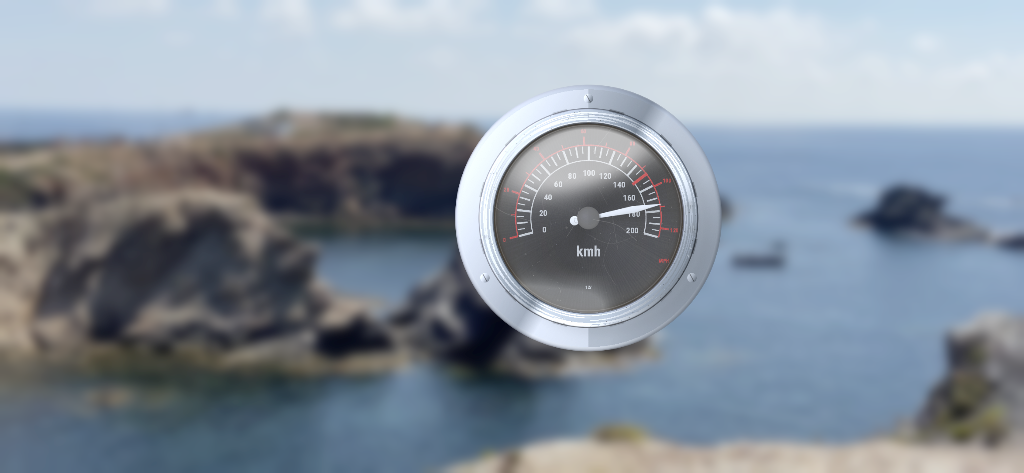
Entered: 175 km/h
